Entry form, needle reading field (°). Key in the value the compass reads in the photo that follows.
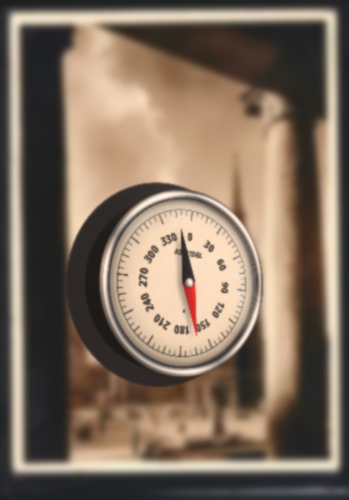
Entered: 165 °
